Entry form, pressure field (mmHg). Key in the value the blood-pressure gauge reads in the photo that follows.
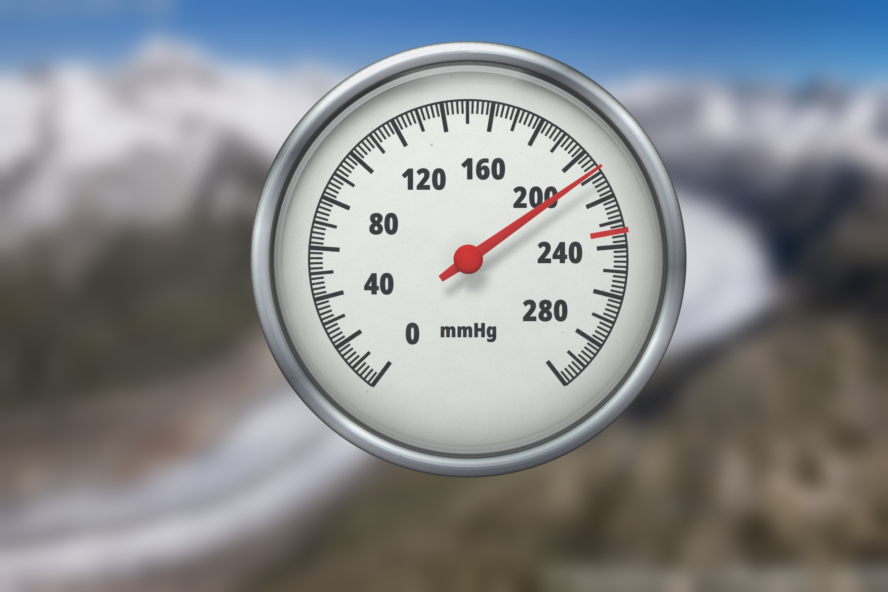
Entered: 208 mmHg
